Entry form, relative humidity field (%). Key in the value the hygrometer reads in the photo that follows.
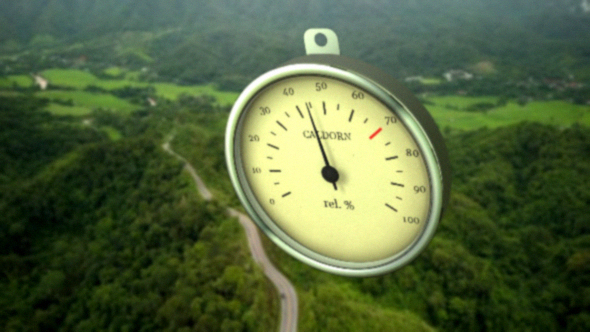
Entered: 45 %
